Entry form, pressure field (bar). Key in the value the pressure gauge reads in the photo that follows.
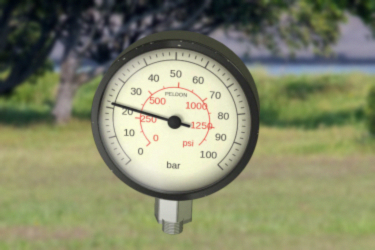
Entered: 22 bar
